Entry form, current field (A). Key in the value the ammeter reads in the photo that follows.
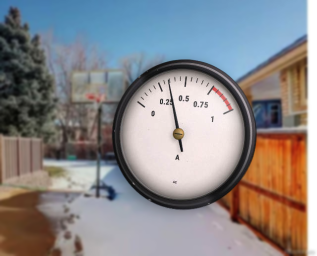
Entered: 0.35 A
